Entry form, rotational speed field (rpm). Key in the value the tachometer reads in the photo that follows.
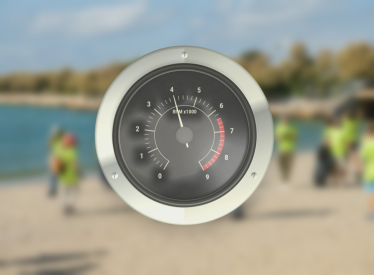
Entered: 4000 rpm
